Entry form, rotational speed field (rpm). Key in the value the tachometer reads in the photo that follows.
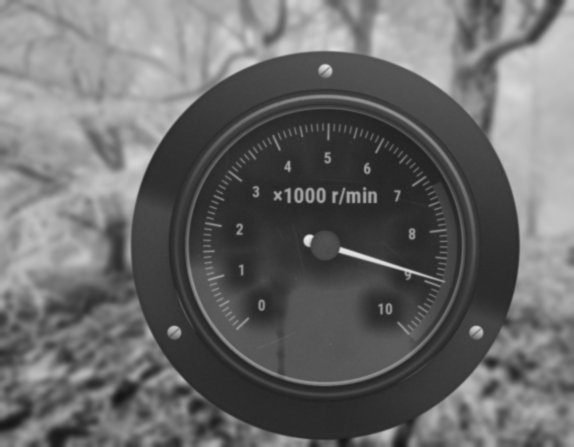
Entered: 8900 rpm
